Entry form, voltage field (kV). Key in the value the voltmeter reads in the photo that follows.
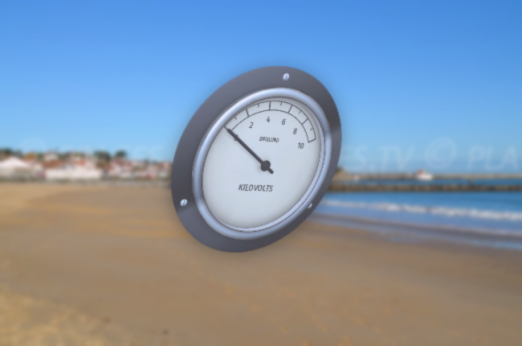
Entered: 0 kV
